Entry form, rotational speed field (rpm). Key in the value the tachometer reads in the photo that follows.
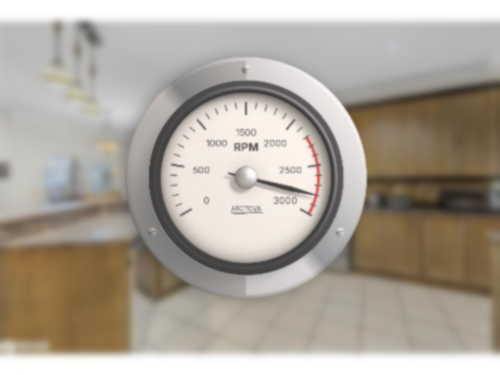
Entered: 2800 rpm
